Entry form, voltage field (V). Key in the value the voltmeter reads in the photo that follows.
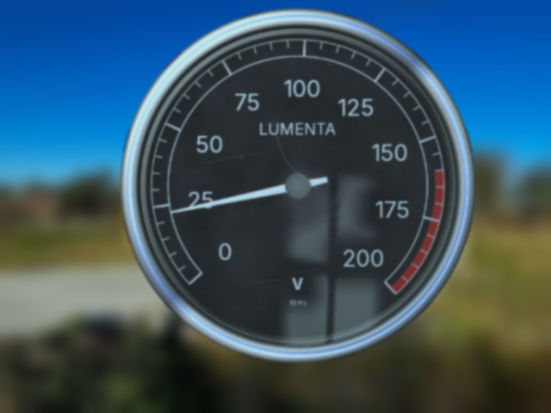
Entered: 22.5 V
